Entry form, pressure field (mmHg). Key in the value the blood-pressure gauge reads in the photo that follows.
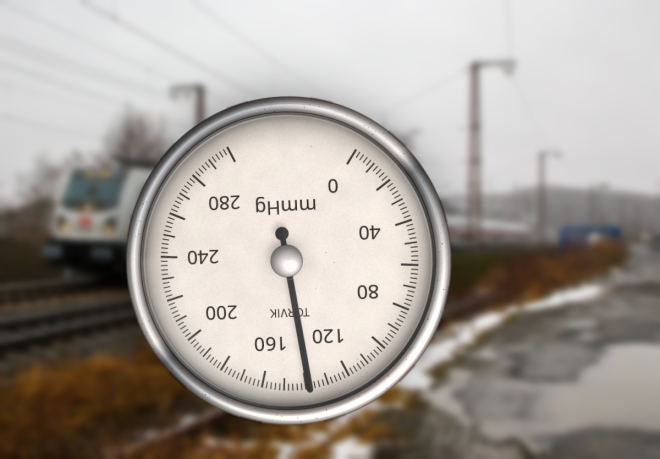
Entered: 138 mmHg
